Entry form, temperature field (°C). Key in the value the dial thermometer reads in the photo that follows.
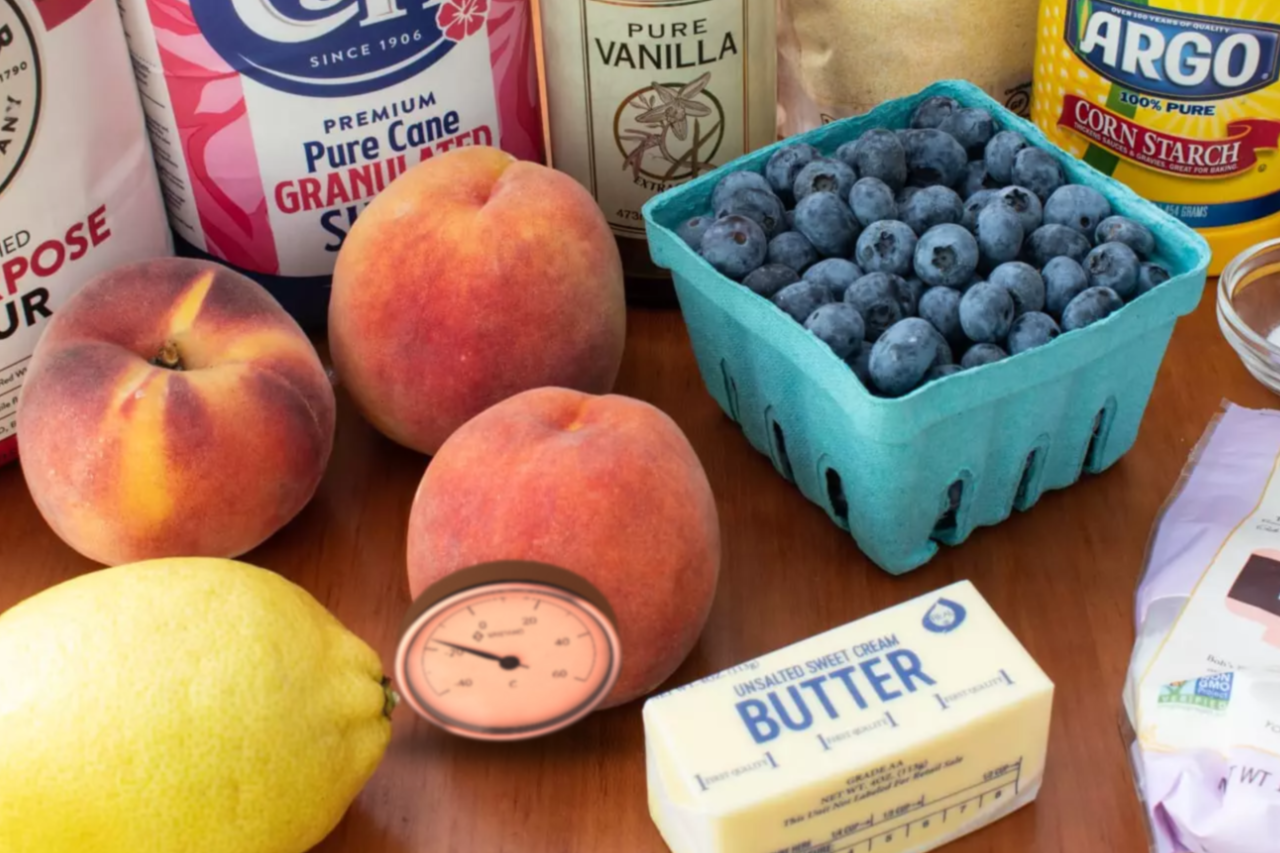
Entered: -15 °C
